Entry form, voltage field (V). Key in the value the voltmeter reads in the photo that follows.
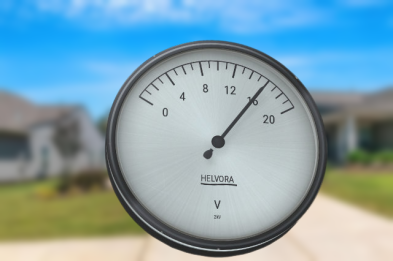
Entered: 16 V
